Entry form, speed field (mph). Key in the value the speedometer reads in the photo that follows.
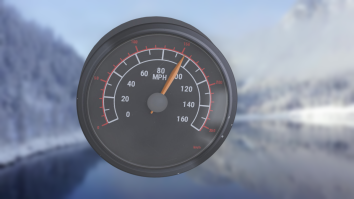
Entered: 95 mph
